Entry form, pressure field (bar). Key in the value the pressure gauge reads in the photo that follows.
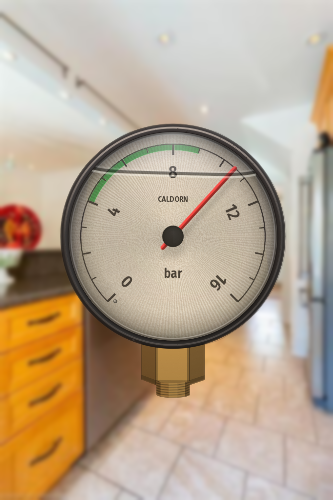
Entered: 10.5 bar
